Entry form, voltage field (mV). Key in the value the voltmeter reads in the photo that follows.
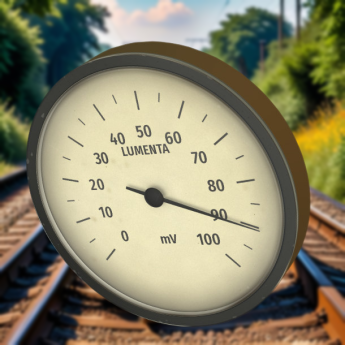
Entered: 90 mV
